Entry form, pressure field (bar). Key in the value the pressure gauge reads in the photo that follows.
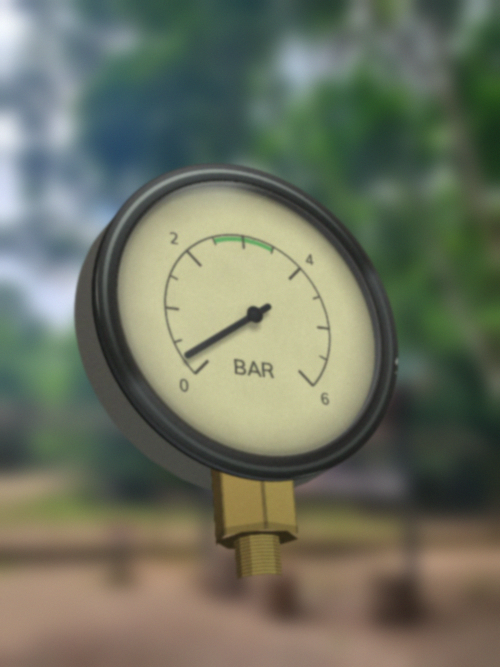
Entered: 0.25 bar
